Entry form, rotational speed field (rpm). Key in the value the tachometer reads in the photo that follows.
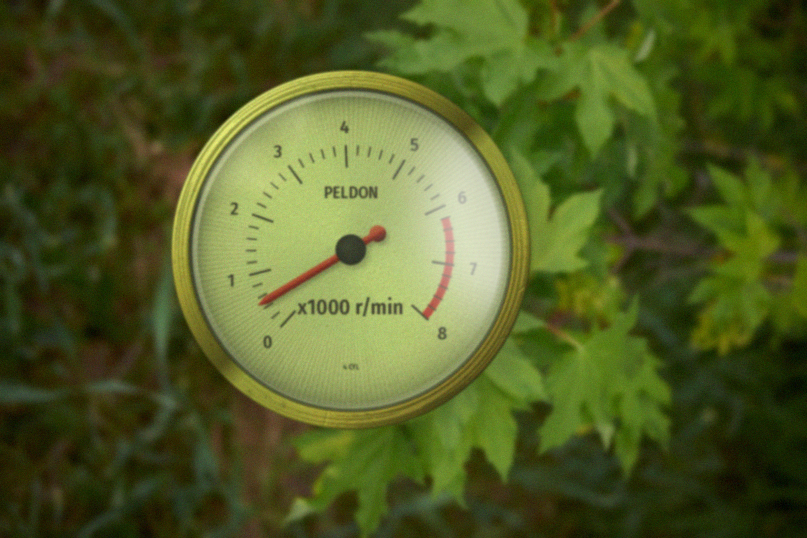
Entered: 500 rpm
